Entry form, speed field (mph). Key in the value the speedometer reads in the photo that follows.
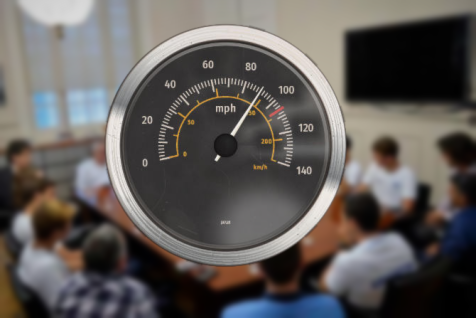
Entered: 90 mph
